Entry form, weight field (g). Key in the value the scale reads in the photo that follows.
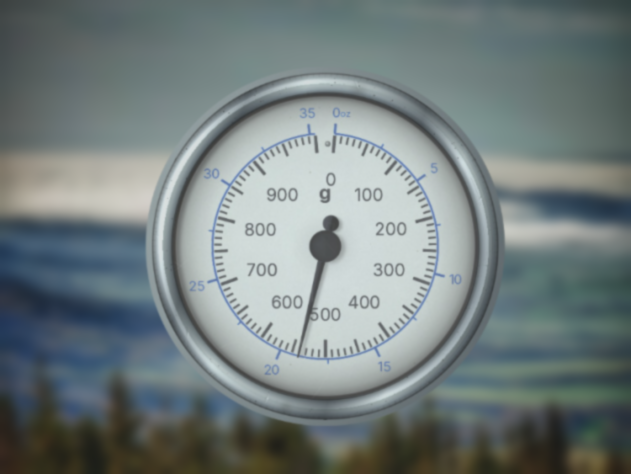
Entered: 540 g
